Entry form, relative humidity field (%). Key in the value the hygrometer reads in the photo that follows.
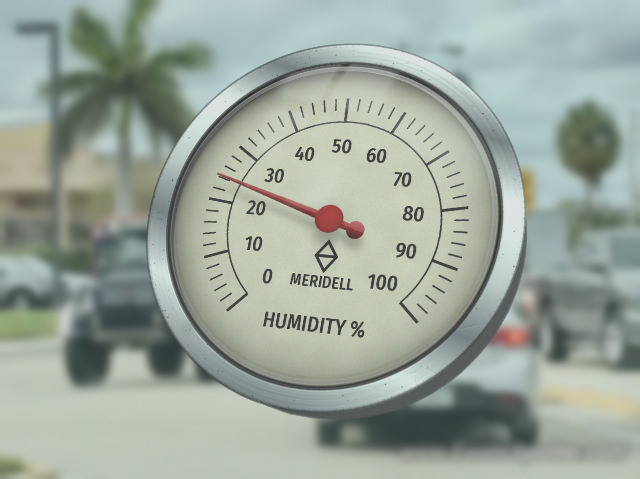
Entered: 24 %
